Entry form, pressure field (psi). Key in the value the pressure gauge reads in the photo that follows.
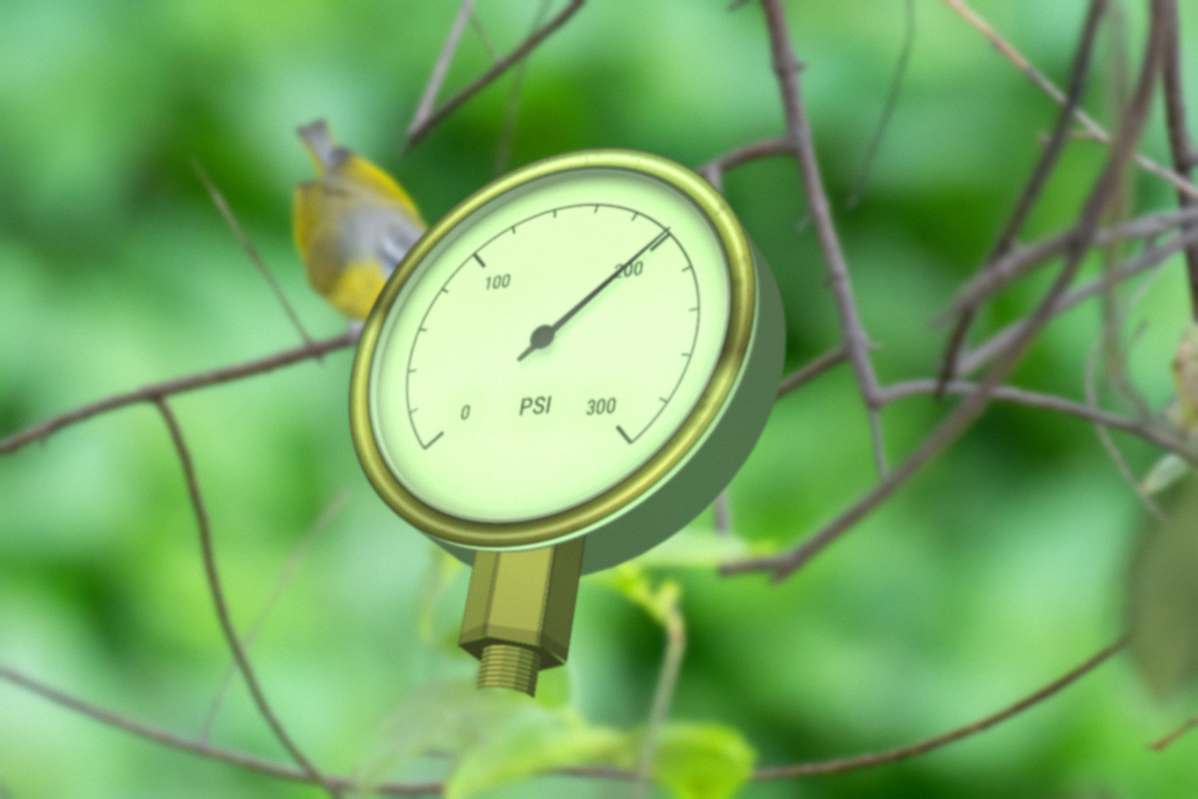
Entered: 200 psi
